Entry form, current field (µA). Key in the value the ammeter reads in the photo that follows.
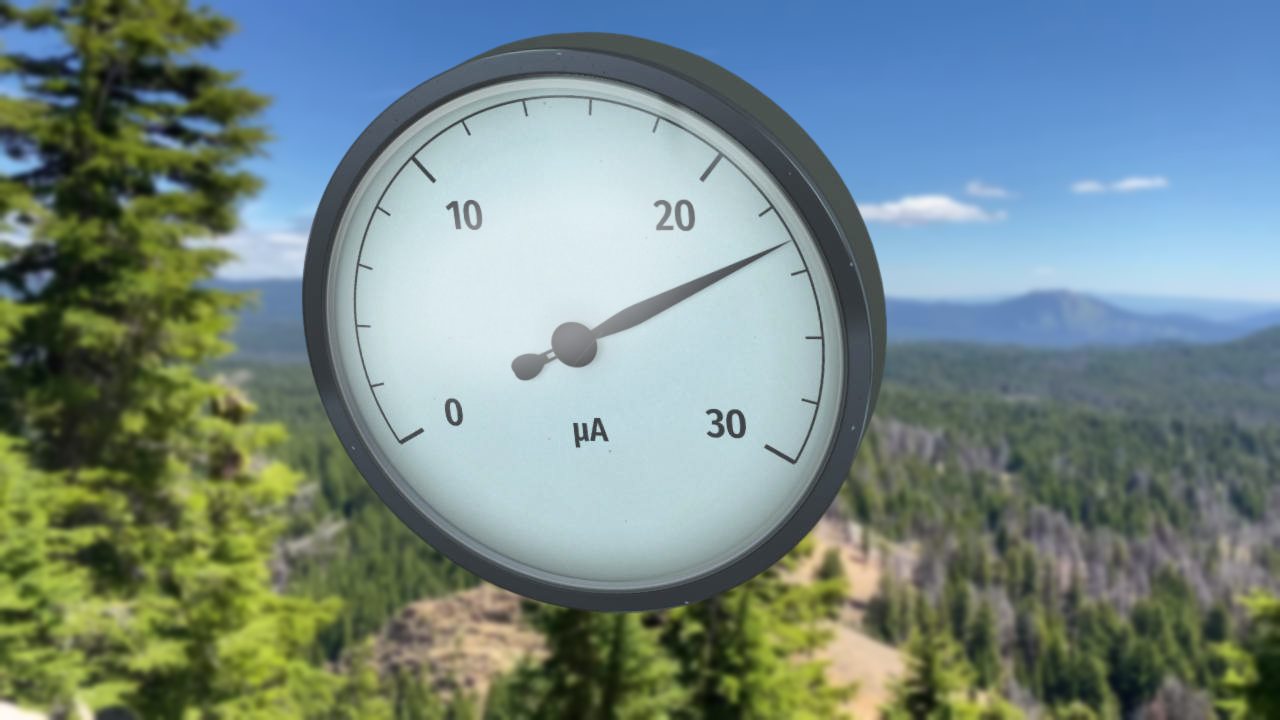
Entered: 23 µA
